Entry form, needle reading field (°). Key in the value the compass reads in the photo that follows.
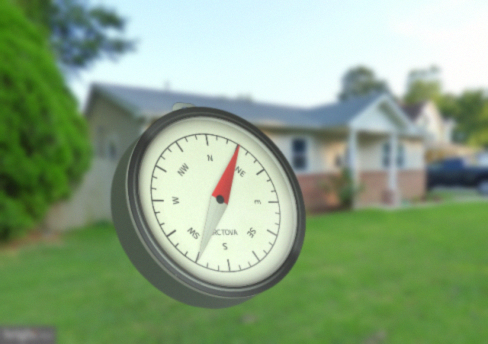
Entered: 30 °
